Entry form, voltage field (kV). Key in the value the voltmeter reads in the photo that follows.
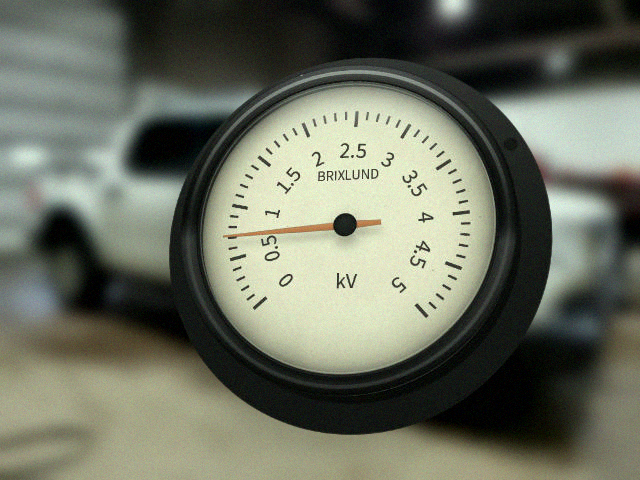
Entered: 0.7 kV
